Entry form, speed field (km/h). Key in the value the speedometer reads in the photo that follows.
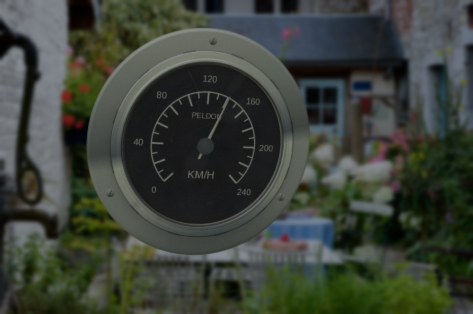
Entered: 140 km/h
